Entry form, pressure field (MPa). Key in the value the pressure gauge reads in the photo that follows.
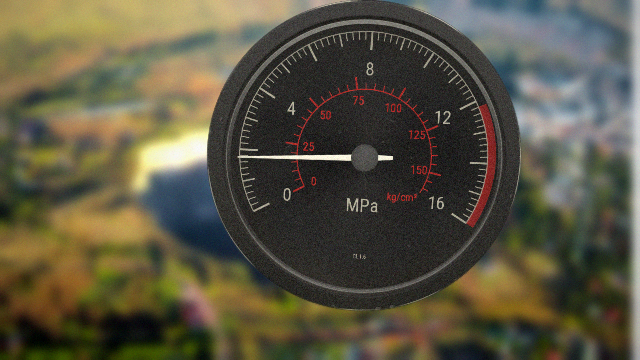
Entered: 1.8 MPa
